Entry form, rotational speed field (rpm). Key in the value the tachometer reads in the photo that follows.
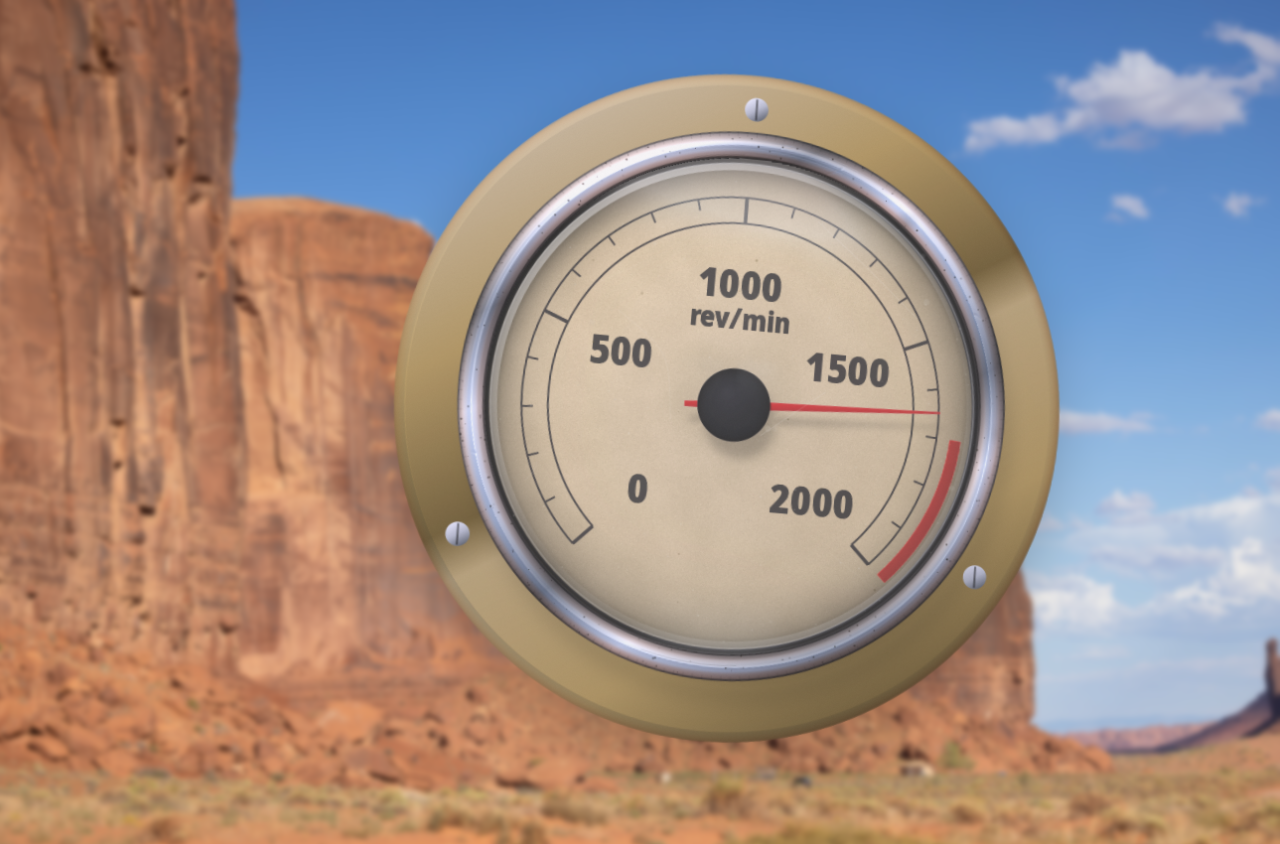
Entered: 1650 rpm
